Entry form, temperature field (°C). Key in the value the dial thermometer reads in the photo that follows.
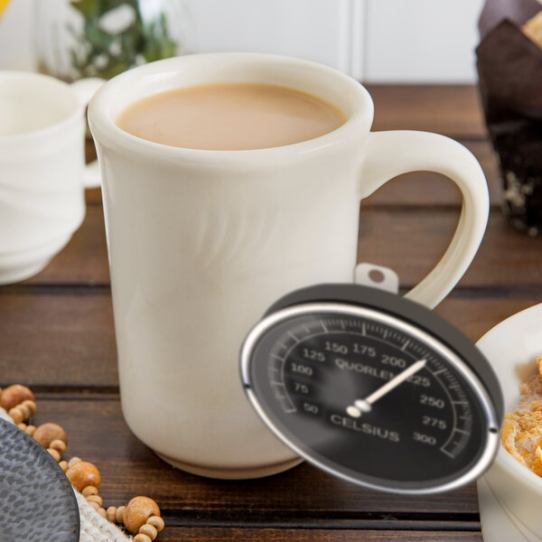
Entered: 212.5 °C
